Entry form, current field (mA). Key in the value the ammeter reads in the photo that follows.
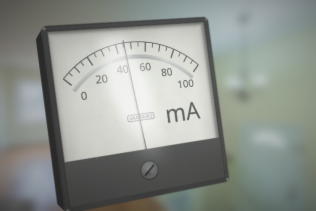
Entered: 45 mA
